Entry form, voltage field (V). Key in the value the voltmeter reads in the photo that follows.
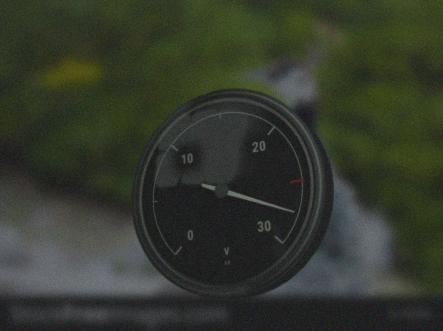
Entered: 27.5 V
